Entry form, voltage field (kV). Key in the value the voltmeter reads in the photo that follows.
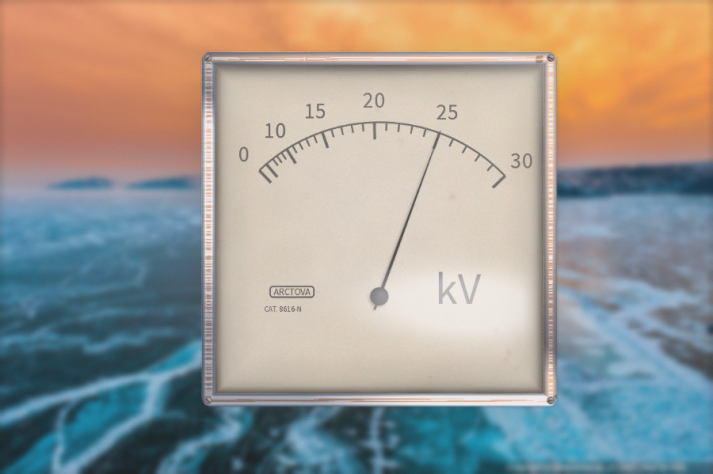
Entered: 25 kV
